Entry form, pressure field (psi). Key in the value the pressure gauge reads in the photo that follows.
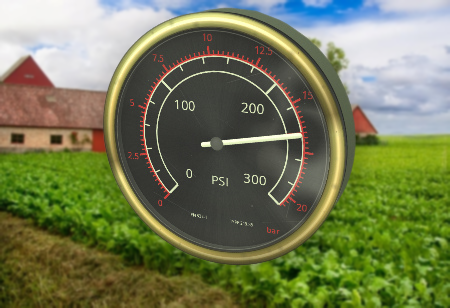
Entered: 240 psi
